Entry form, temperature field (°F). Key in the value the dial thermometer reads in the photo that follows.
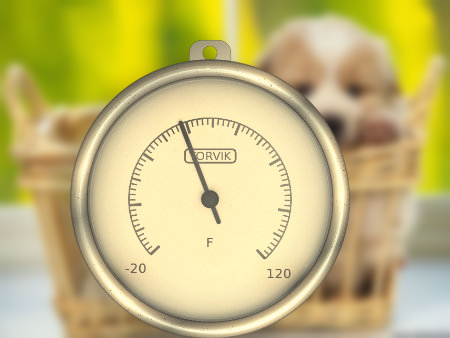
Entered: 38 °F
